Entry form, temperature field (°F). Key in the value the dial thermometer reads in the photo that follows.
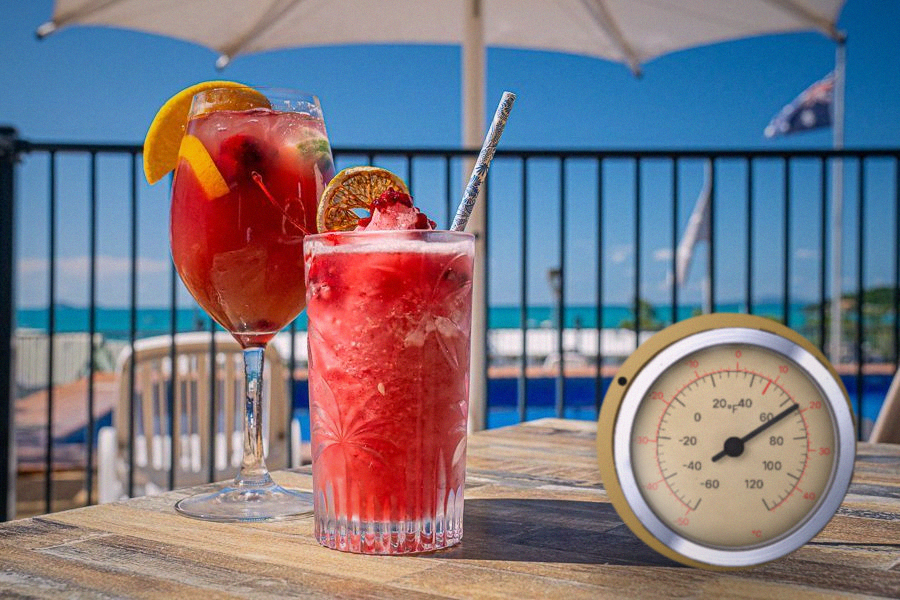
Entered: 64 °F
